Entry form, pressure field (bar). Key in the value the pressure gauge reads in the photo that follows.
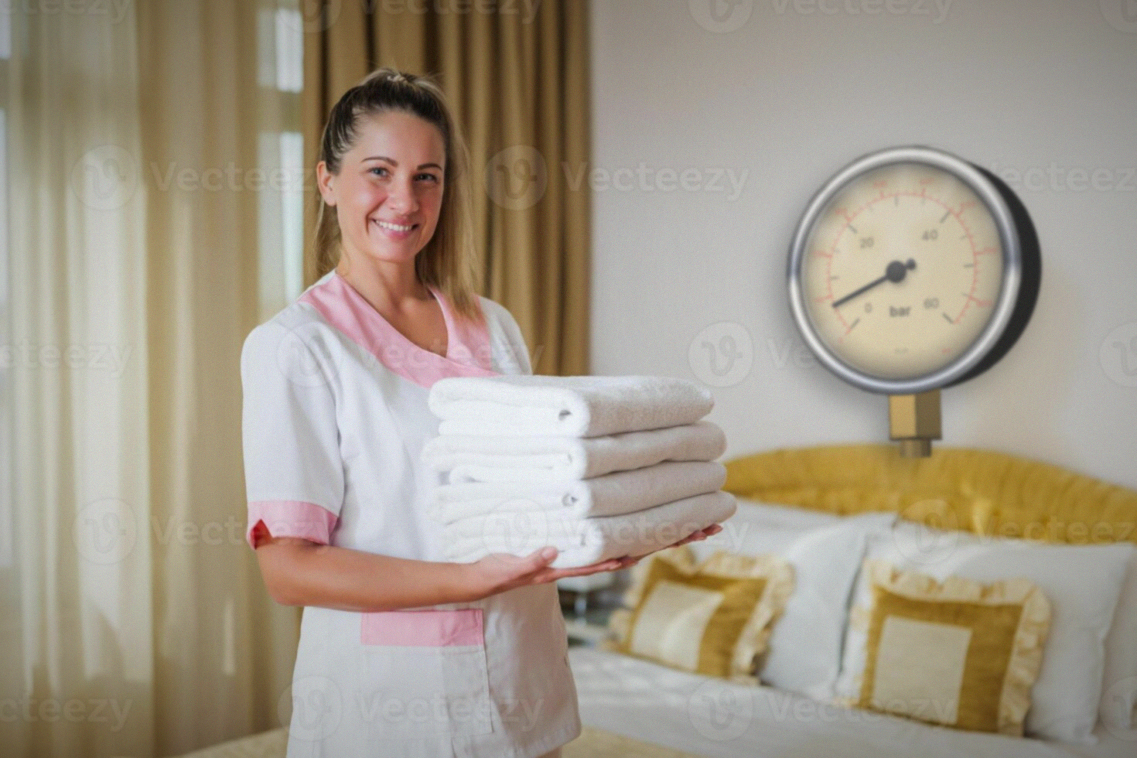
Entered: 5 bar
